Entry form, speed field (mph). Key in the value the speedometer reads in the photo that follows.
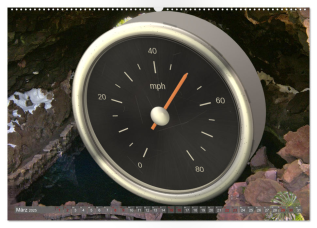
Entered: 50 mph
